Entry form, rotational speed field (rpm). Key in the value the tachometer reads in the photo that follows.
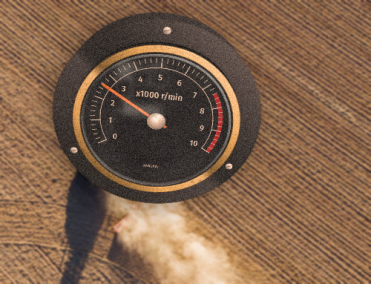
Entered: 2600 rpm
